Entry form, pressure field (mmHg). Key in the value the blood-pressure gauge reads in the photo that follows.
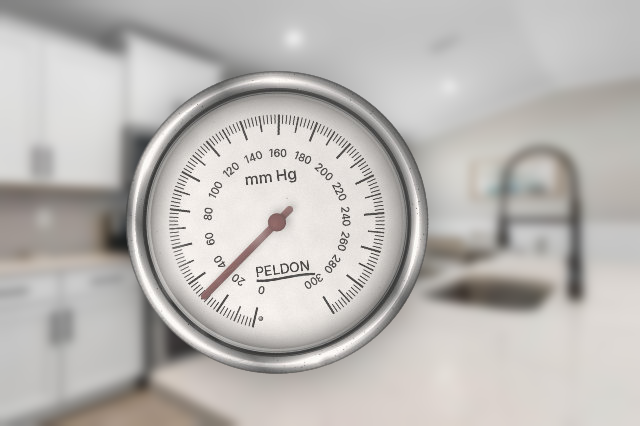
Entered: 30 mmHg
